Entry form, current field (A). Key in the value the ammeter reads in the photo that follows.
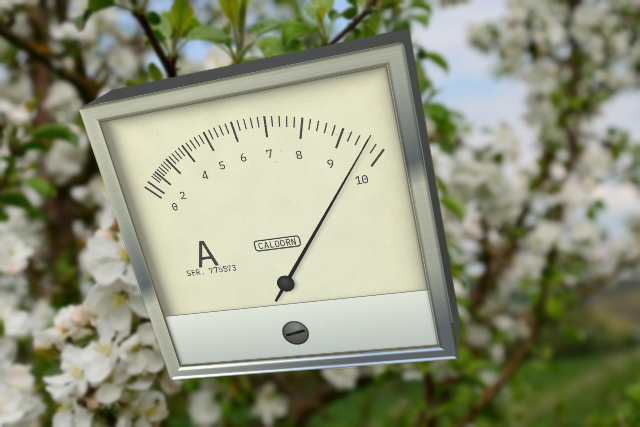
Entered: 9.6 A
